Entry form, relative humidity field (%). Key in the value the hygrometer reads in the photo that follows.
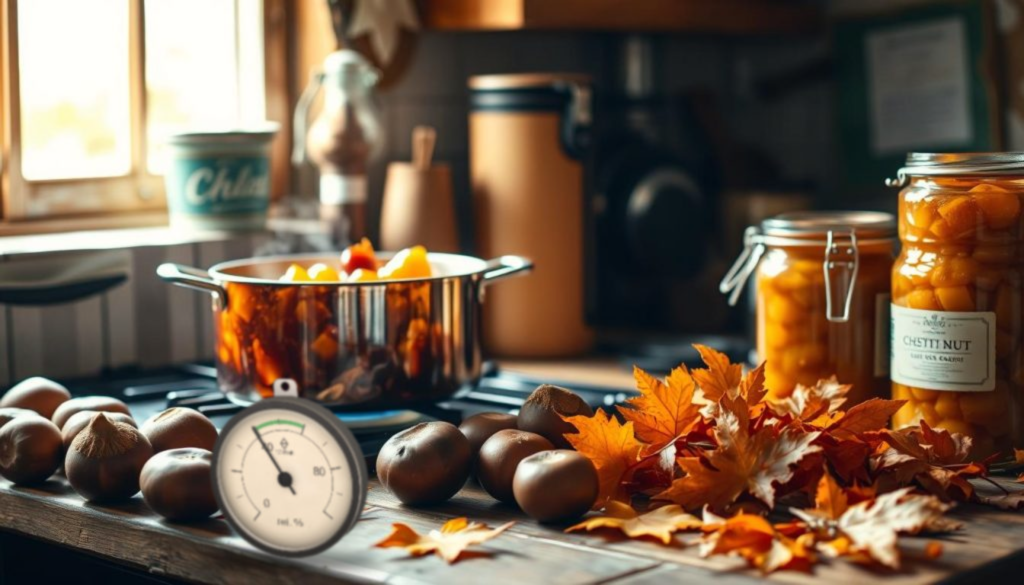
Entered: 40 %
